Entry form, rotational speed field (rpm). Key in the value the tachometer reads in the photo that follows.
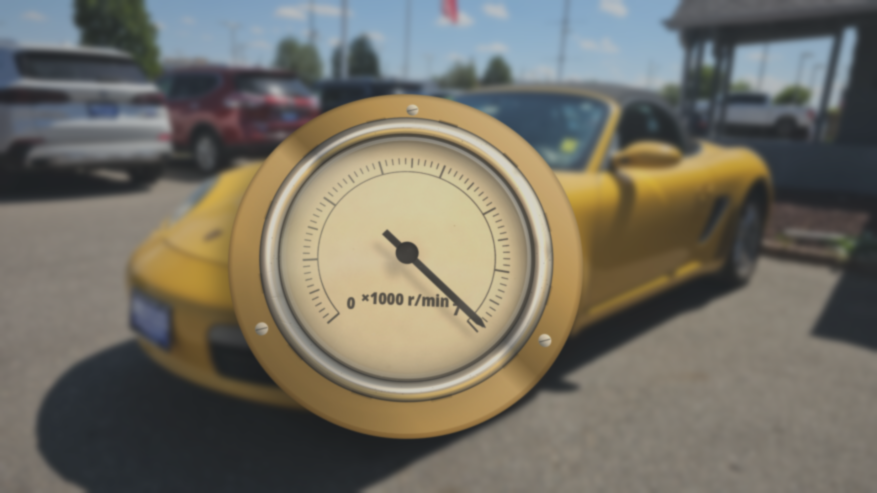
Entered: 6900 rpm
